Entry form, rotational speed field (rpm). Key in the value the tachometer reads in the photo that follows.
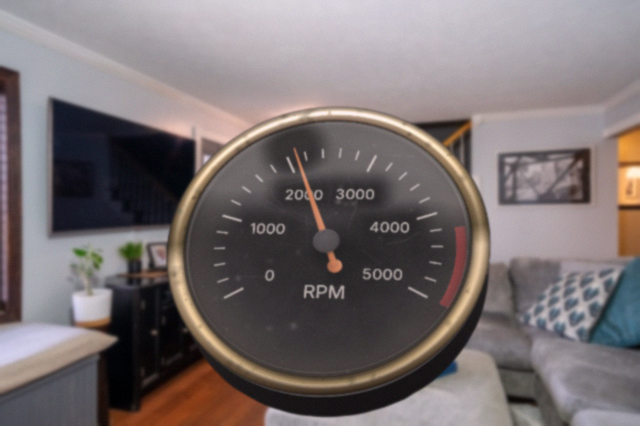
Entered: 2100 rpm
